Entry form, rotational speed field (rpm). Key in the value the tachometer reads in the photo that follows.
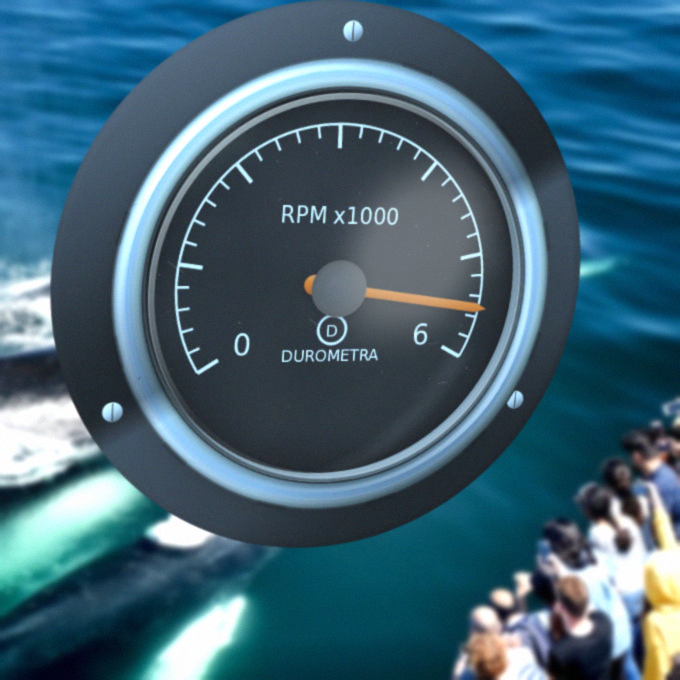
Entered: 5500 rpm
